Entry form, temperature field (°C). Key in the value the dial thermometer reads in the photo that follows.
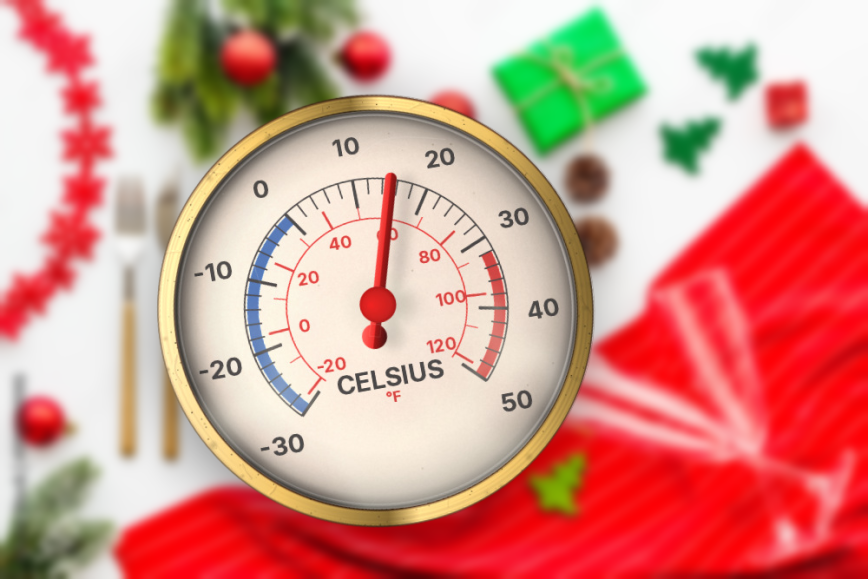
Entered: 15 °C
